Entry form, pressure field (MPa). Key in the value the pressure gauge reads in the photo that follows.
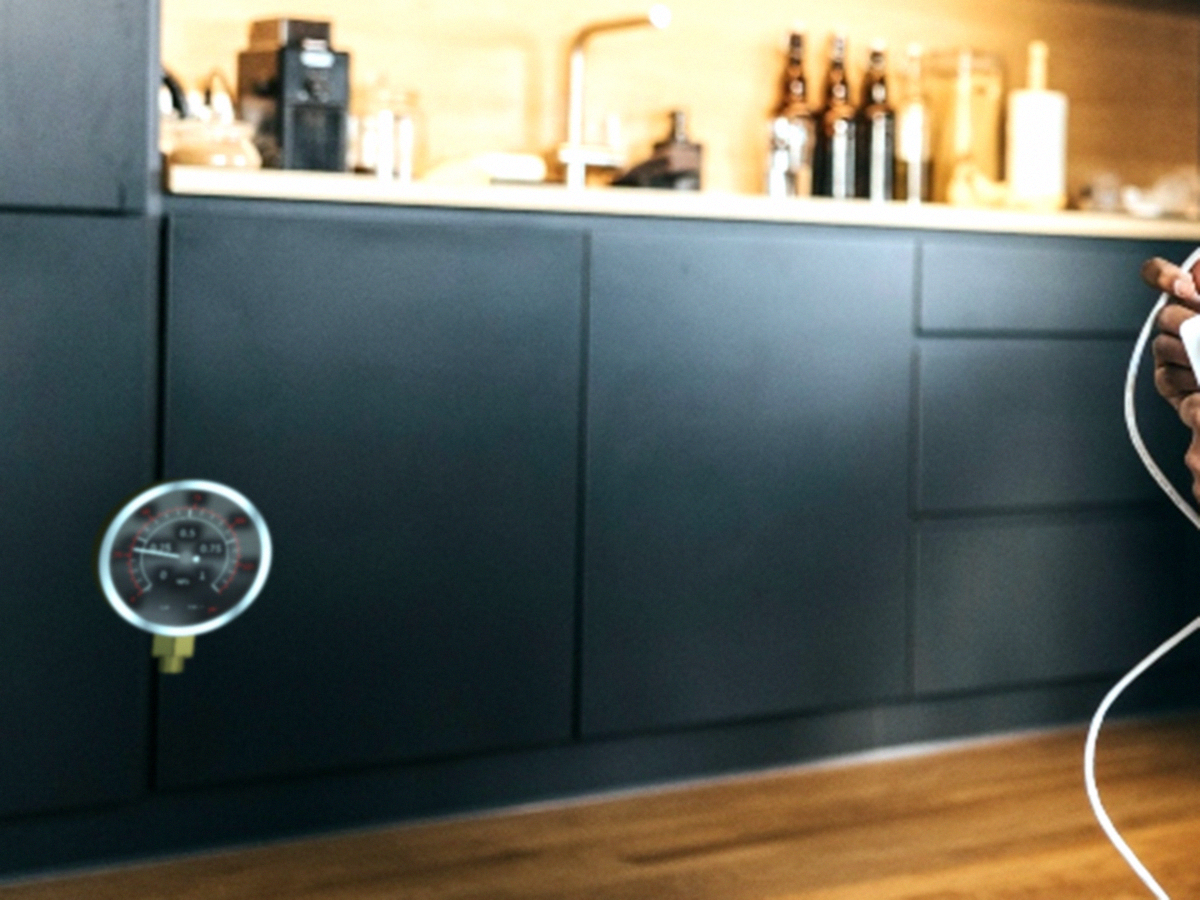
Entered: 0.2 MPa
